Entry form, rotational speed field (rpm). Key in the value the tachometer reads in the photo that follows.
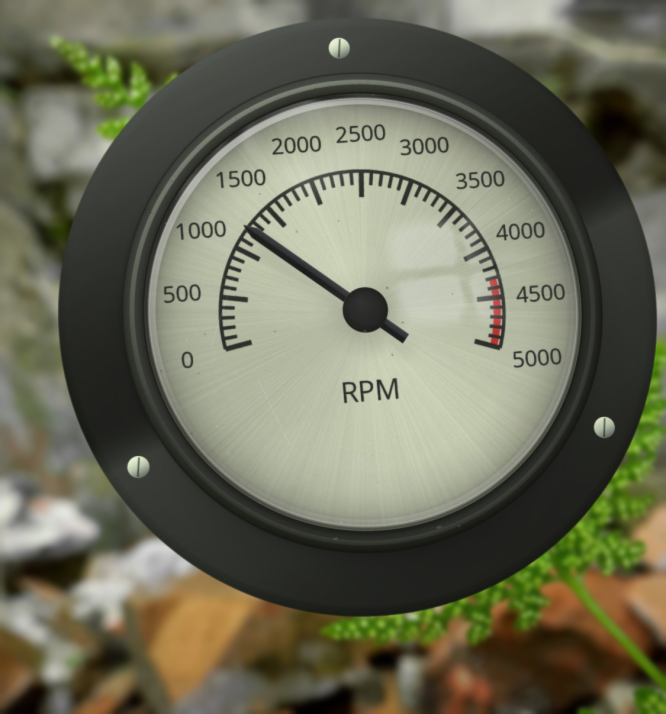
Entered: 1200 rpm
